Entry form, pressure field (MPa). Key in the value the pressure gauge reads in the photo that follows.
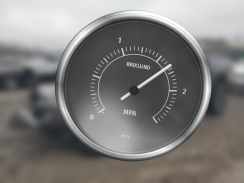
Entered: 1.65 MPa
